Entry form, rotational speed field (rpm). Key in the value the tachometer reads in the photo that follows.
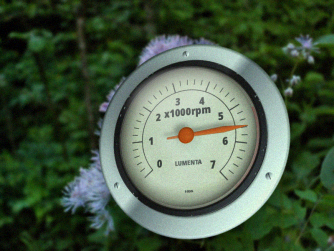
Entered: 5600 rpm
